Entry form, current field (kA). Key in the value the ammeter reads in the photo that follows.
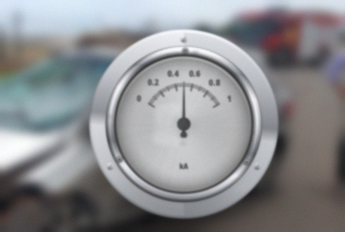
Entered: 0.5 kA
